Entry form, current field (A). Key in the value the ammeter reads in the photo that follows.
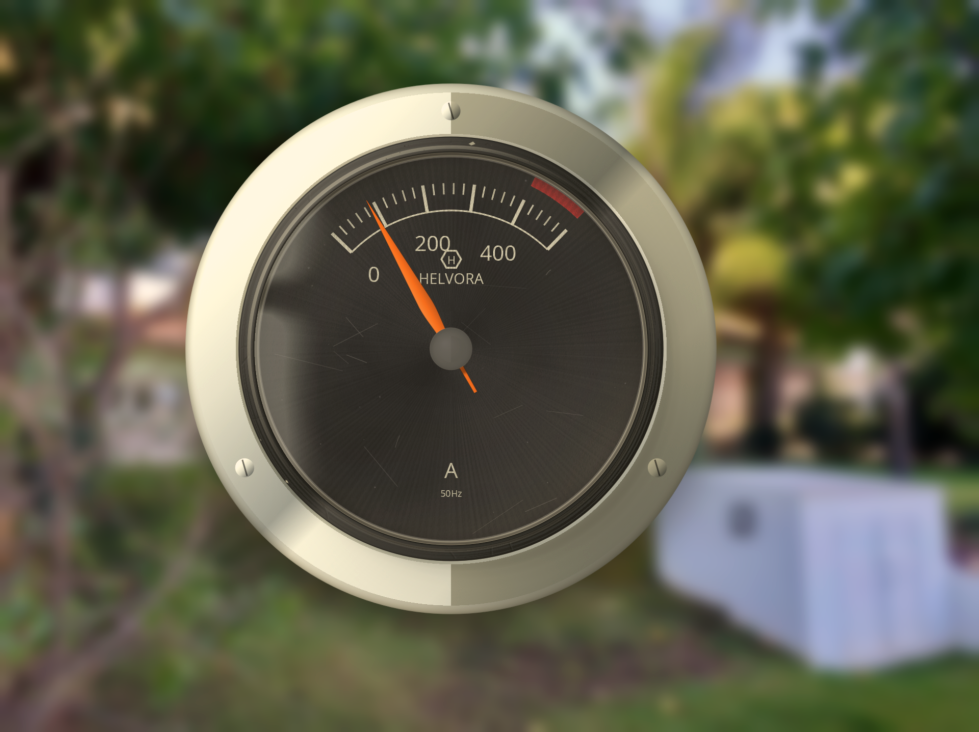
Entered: 90 A
